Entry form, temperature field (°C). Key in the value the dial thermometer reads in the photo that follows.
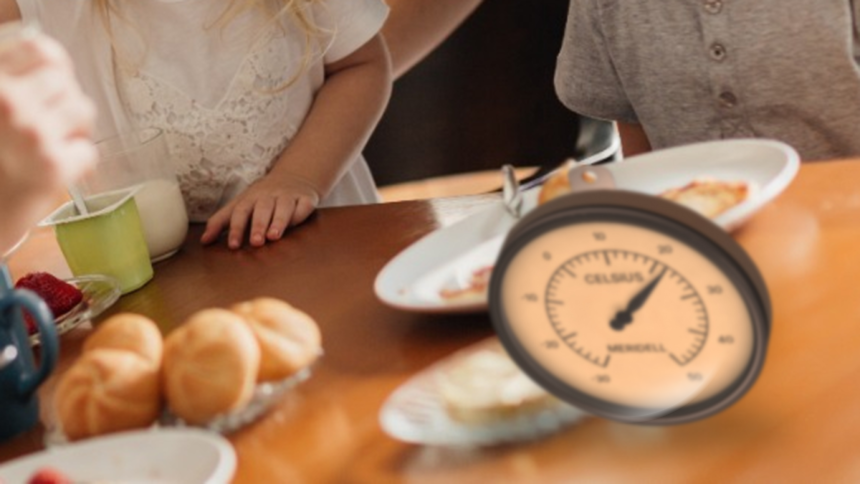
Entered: 22 °C
